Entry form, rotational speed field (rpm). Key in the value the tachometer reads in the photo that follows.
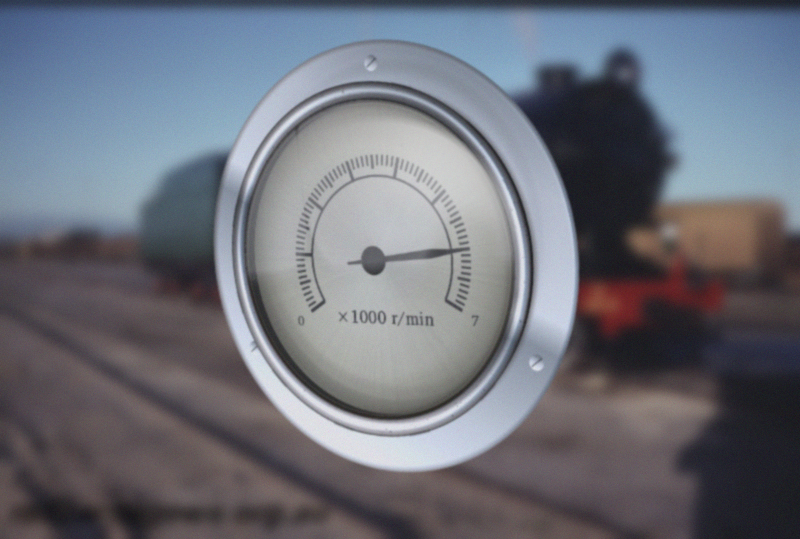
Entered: 6000 rpm
